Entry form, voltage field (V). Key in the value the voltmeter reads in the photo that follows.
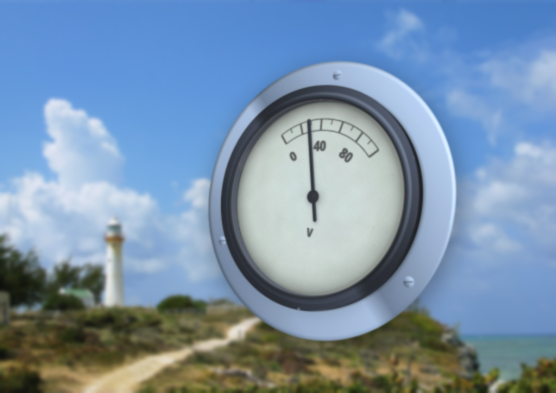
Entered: 30 V
